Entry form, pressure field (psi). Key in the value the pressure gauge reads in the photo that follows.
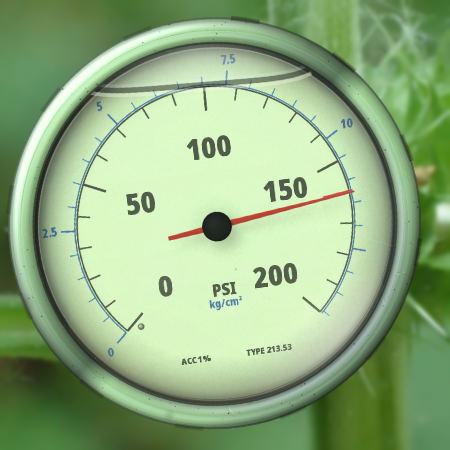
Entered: 160 psi
